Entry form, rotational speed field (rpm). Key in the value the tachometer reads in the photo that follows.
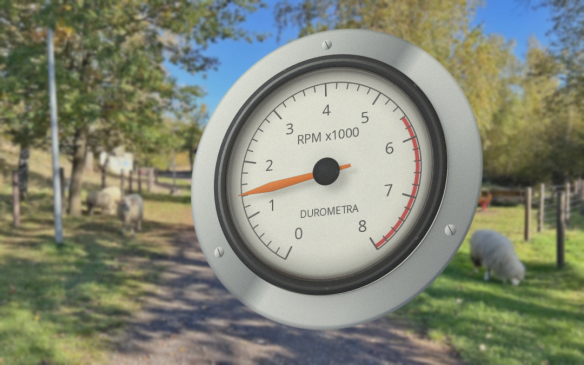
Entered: 1400 rpm
